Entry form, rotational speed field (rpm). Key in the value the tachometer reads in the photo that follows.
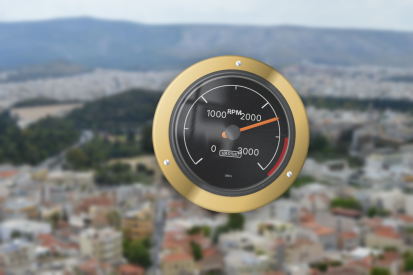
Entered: 2250 rpm
